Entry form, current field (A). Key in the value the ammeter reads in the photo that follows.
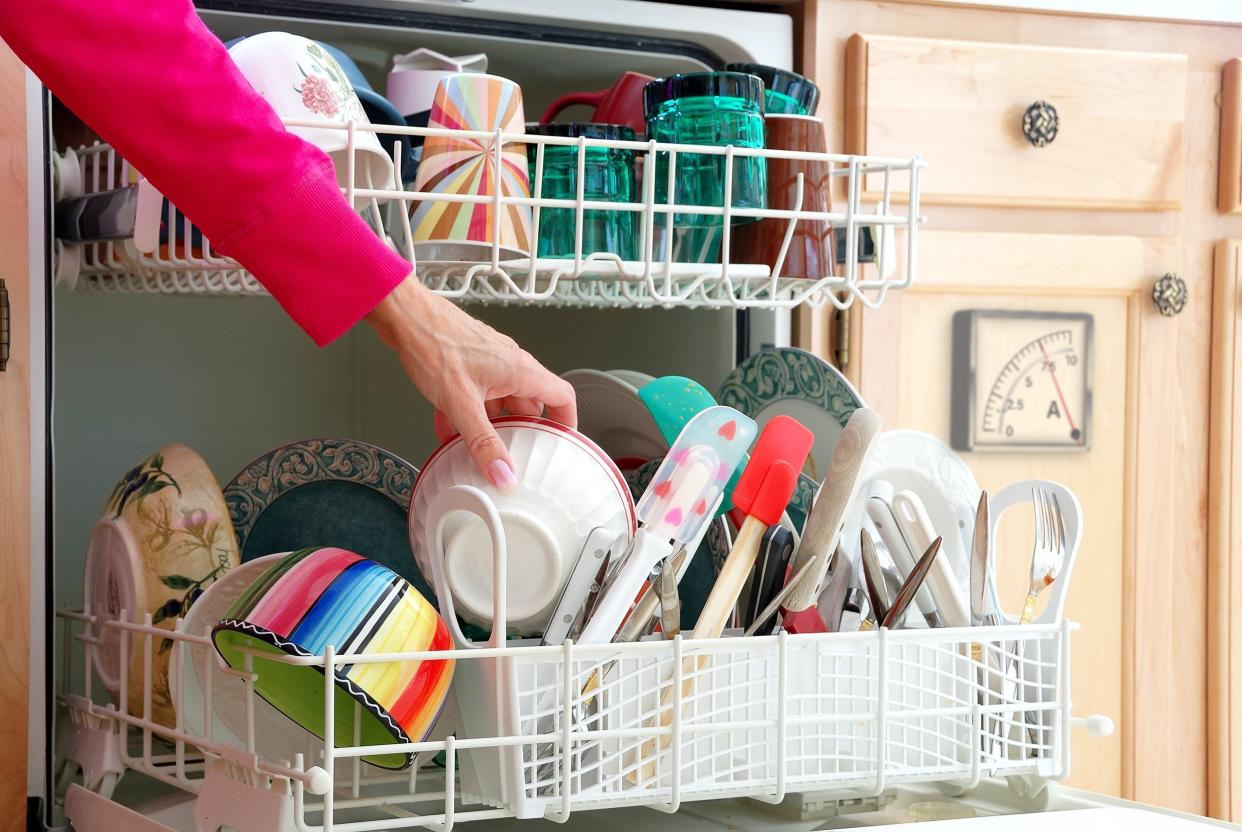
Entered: 7.5 A
